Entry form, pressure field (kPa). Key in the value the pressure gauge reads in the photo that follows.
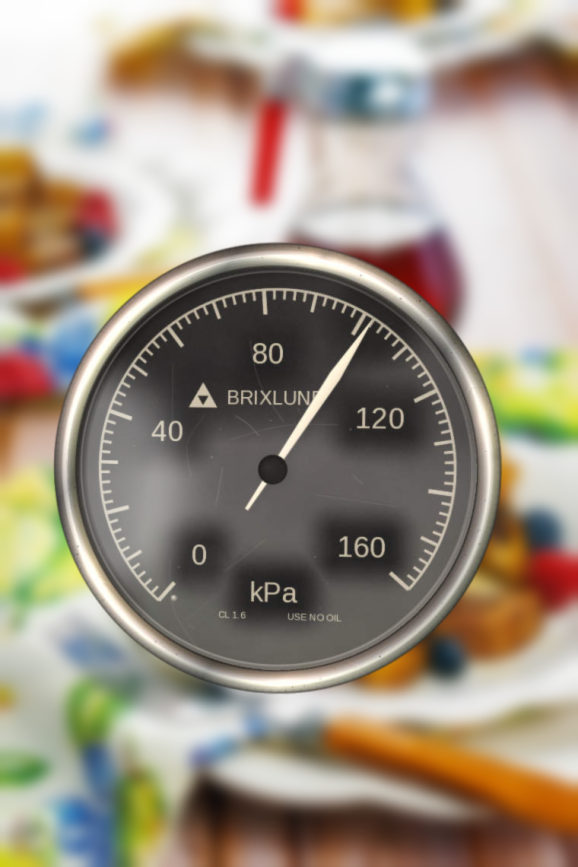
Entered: 102 kPa
